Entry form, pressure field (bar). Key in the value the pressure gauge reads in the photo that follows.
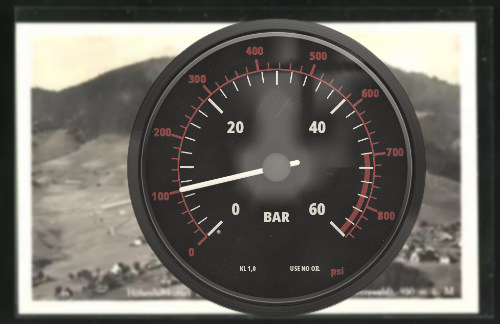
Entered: 7 bar
